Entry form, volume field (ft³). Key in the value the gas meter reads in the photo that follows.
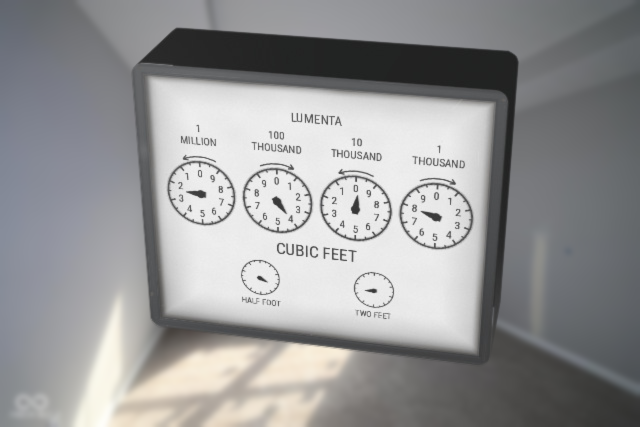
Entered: 239800 ft³
